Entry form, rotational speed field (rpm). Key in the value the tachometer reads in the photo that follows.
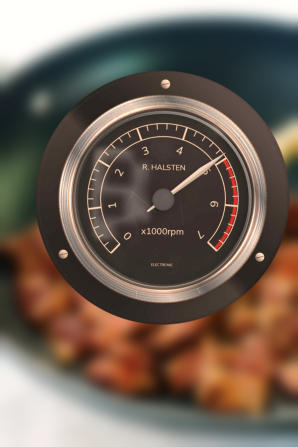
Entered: 4900 rpm
